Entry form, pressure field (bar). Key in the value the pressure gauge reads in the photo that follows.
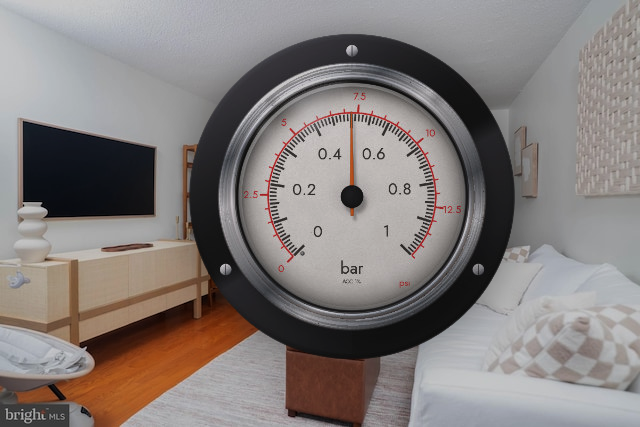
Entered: 0.5 bar
